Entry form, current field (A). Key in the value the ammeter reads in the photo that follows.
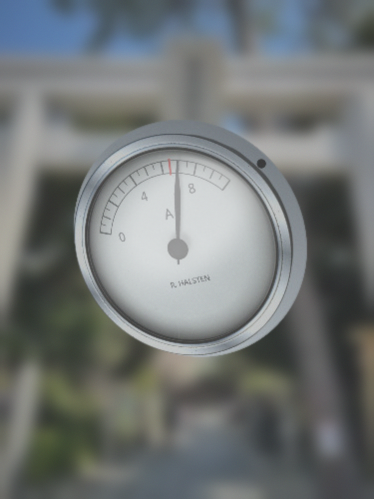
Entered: 7 A
